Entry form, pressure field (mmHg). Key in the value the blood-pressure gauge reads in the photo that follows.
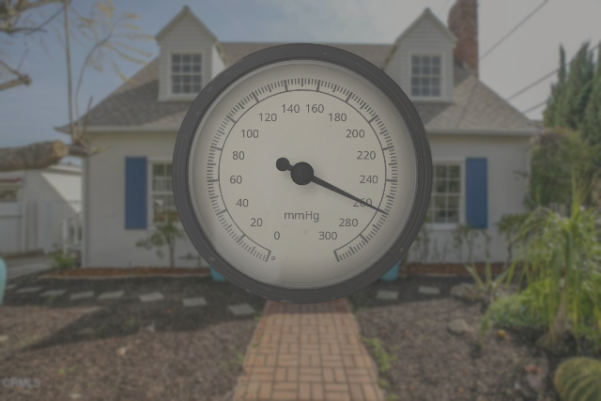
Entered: 260 mmHg
